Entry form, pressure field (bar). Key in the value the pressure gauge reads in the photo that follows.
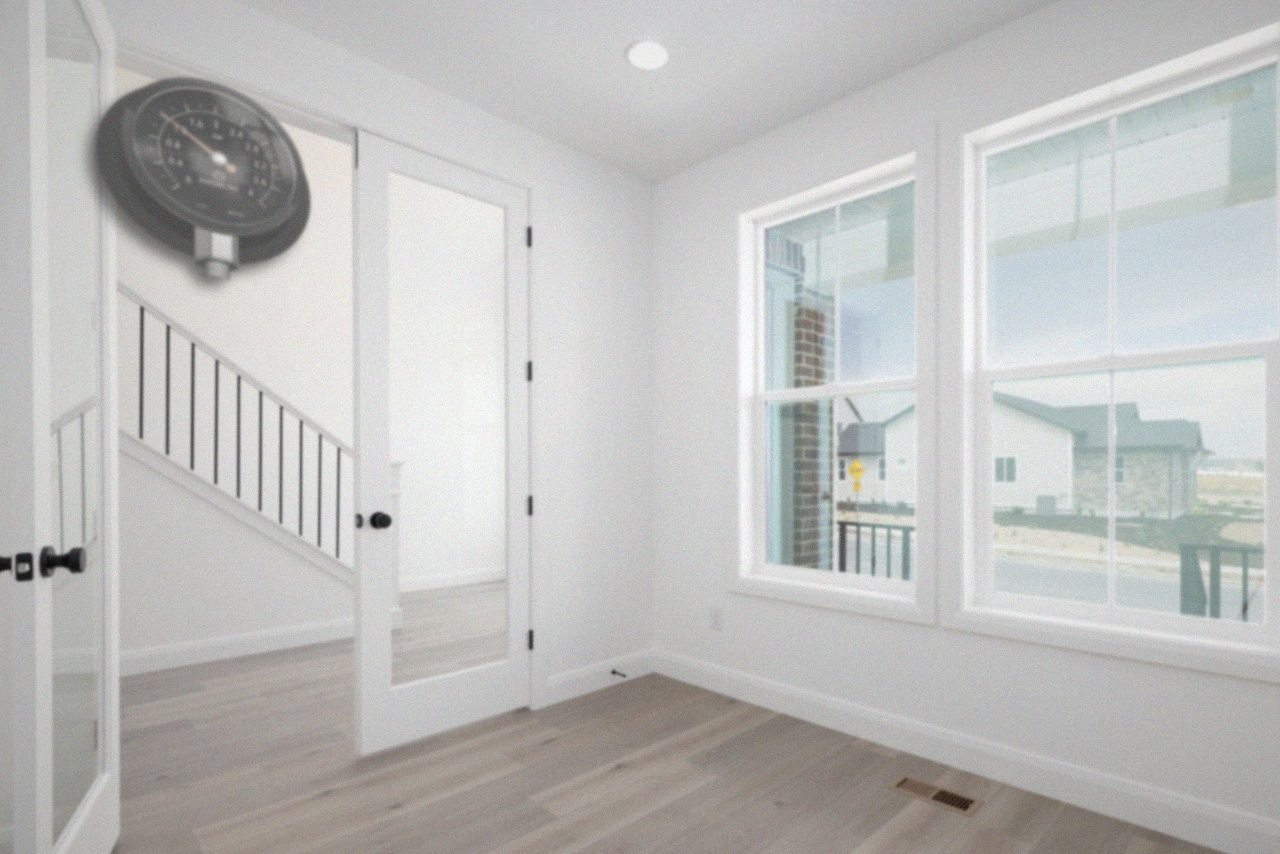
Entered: 1.2 bar
